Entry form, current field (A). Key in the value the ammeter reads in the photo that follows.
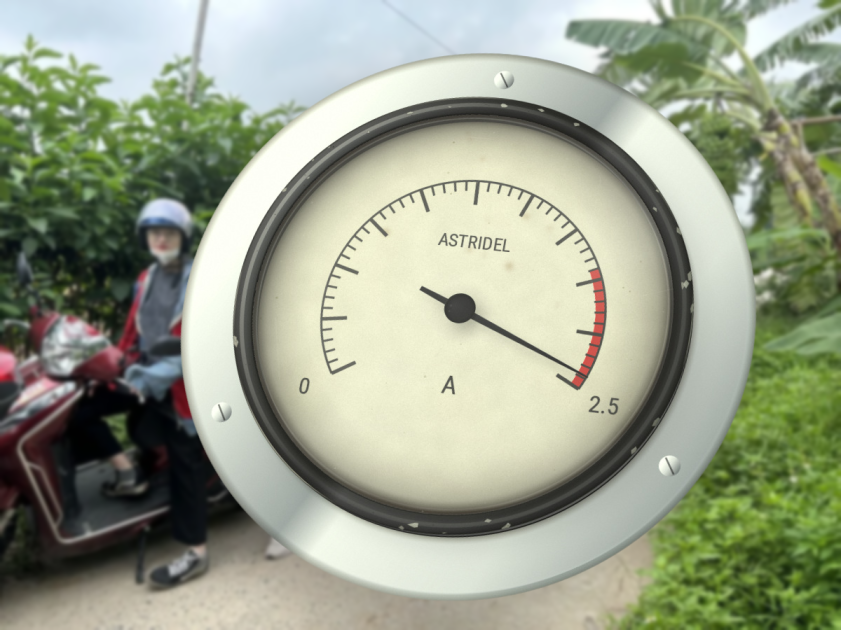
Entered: 2.45 A
